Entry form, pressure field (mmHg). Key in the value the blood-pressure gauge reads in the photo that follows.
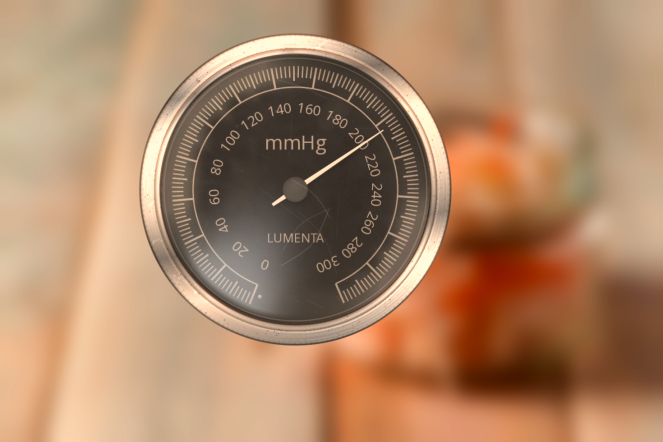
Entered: 204 mmHg
